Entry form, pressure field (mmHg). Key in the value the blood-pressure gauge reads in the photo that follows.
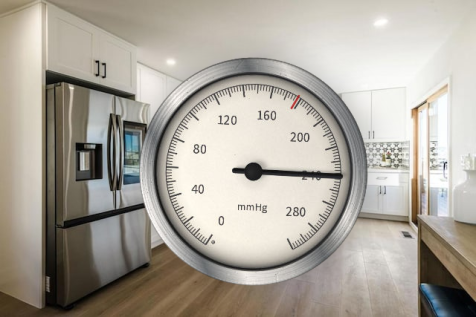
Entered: 240 mmHg
